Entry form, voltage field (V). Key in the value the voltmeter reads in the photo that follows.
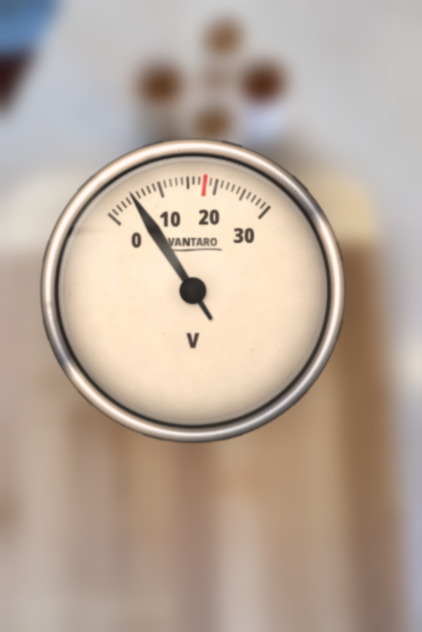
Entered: 5 V
